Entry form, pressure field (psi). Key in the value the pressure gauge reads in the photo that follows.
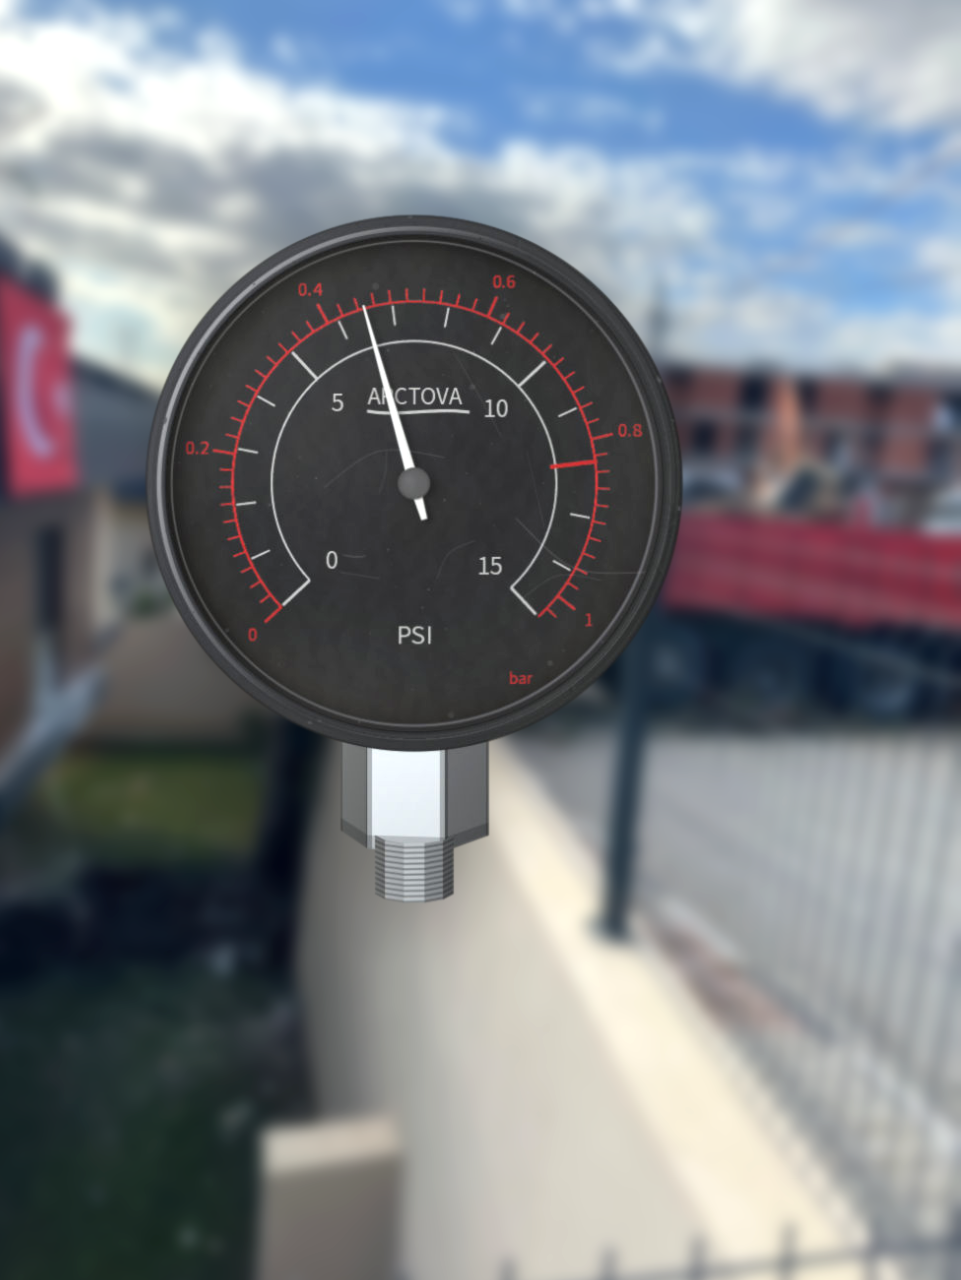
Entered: 6.5 psi
